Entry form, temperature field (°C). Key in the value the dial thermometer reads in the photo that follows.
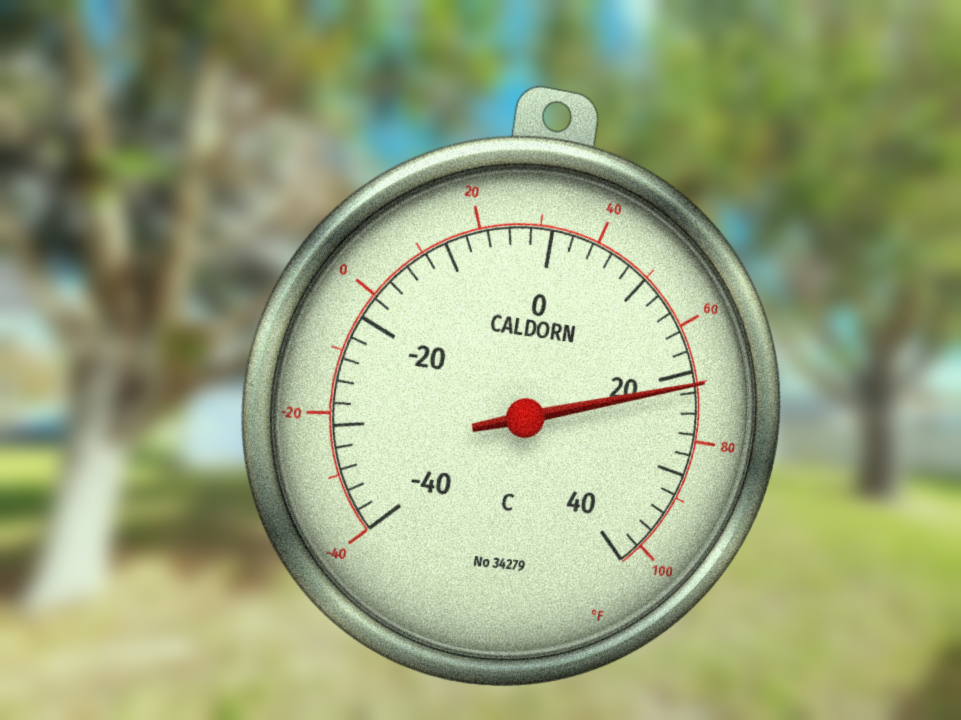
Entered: 21 °C
